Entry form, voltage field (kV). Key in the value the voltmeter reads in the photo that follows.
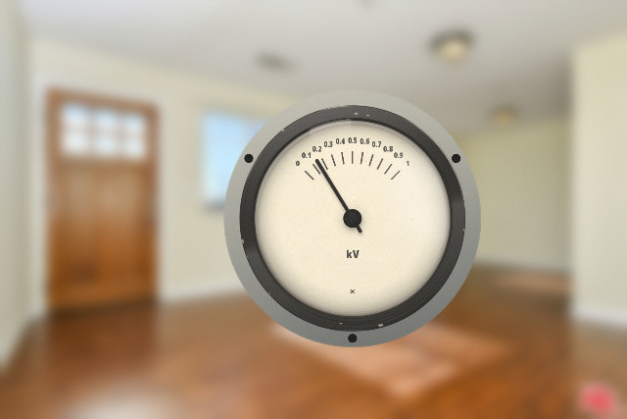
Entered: 0.15 kV
